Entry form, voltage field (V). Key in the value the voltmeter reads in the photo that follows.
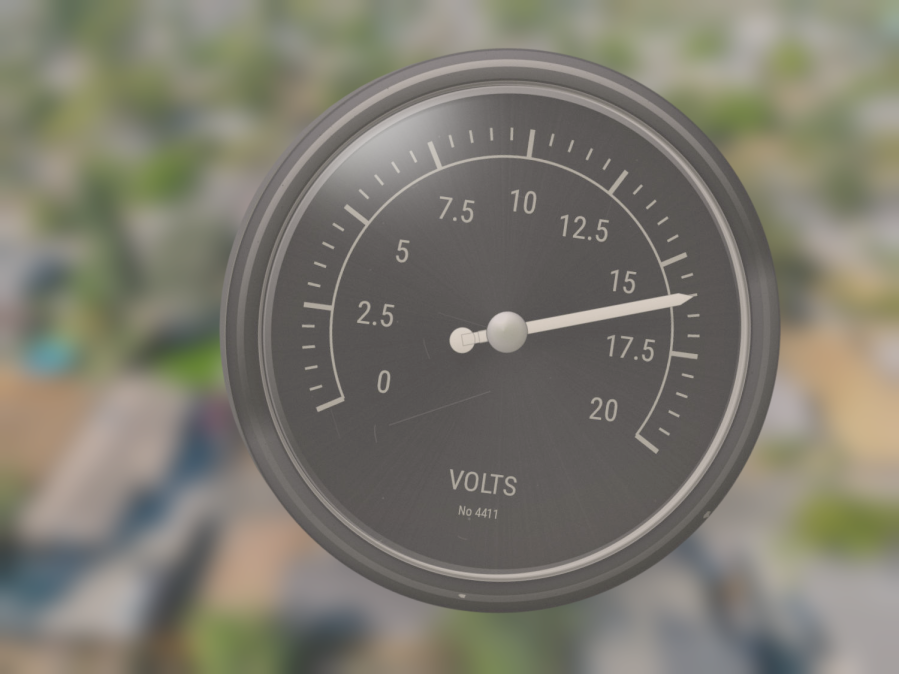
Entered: 16 V
